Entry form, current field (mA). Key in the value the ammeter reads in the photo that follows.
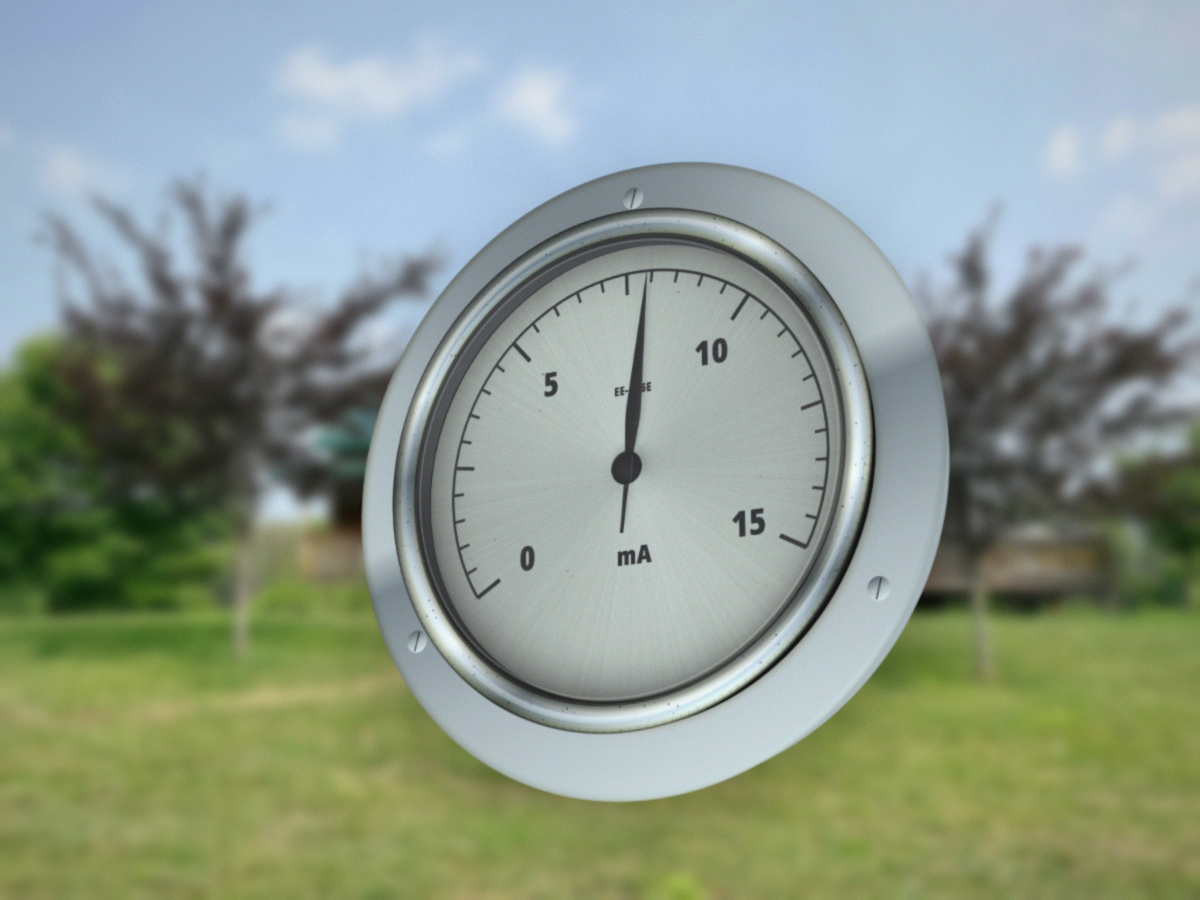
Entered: 8 mA
